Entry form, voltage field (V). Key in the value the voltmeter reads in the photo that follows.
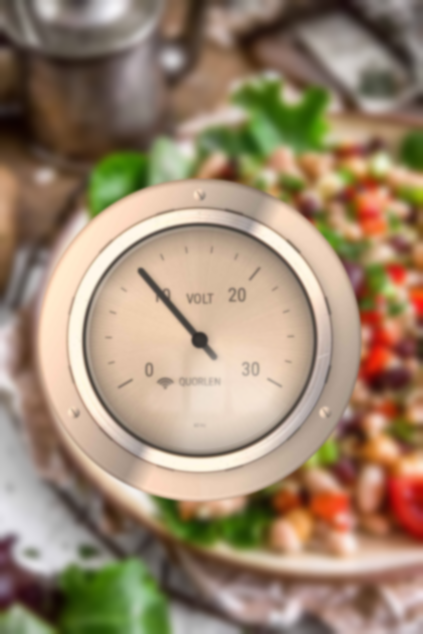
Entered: 10 V
